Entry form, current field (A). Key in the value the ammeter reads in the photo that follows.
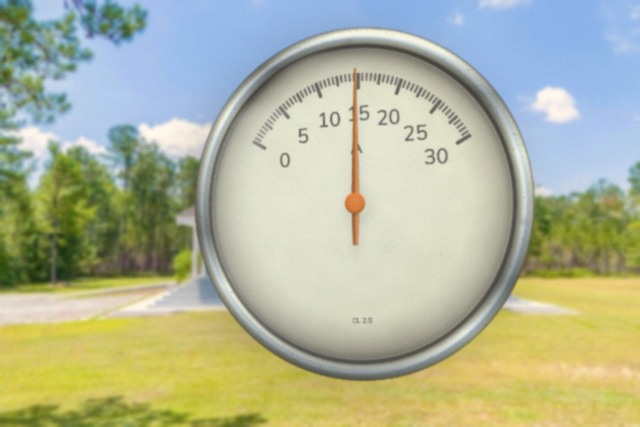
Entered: 15 A
